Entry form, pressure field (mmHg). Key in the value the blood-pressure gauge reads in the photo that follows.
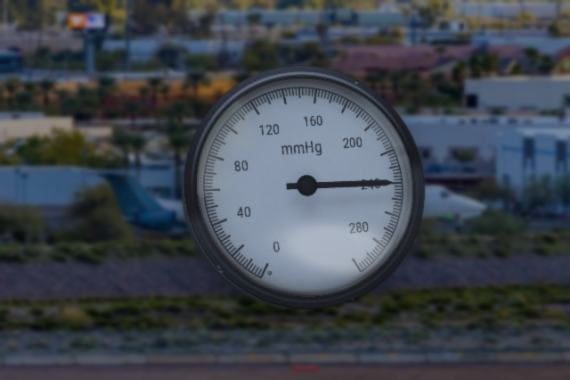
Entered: 240 mmHg
